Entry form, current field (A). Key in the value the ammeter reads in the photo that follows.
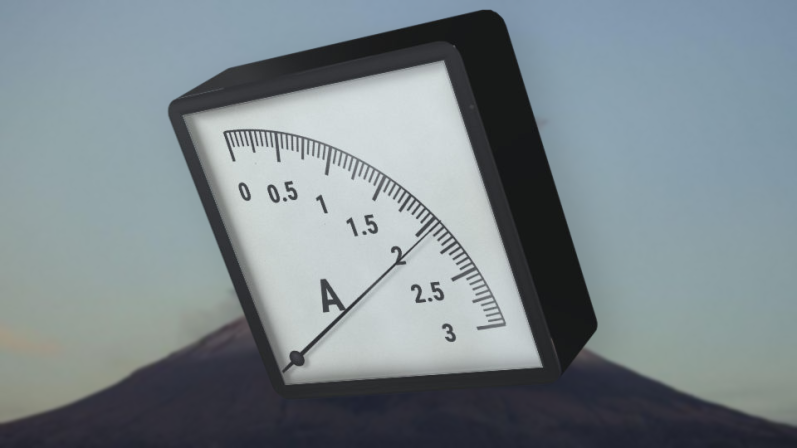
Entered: 2.05 A
